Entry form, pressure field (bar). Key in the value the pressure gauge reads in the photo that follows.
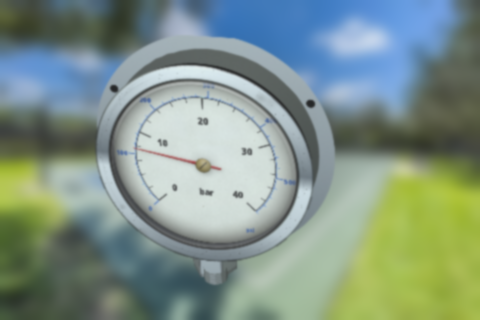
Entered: 8 bar
